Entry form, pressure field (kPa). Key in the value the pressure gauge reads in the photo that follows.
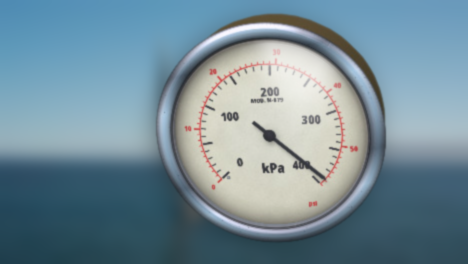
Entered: 390 kPa
